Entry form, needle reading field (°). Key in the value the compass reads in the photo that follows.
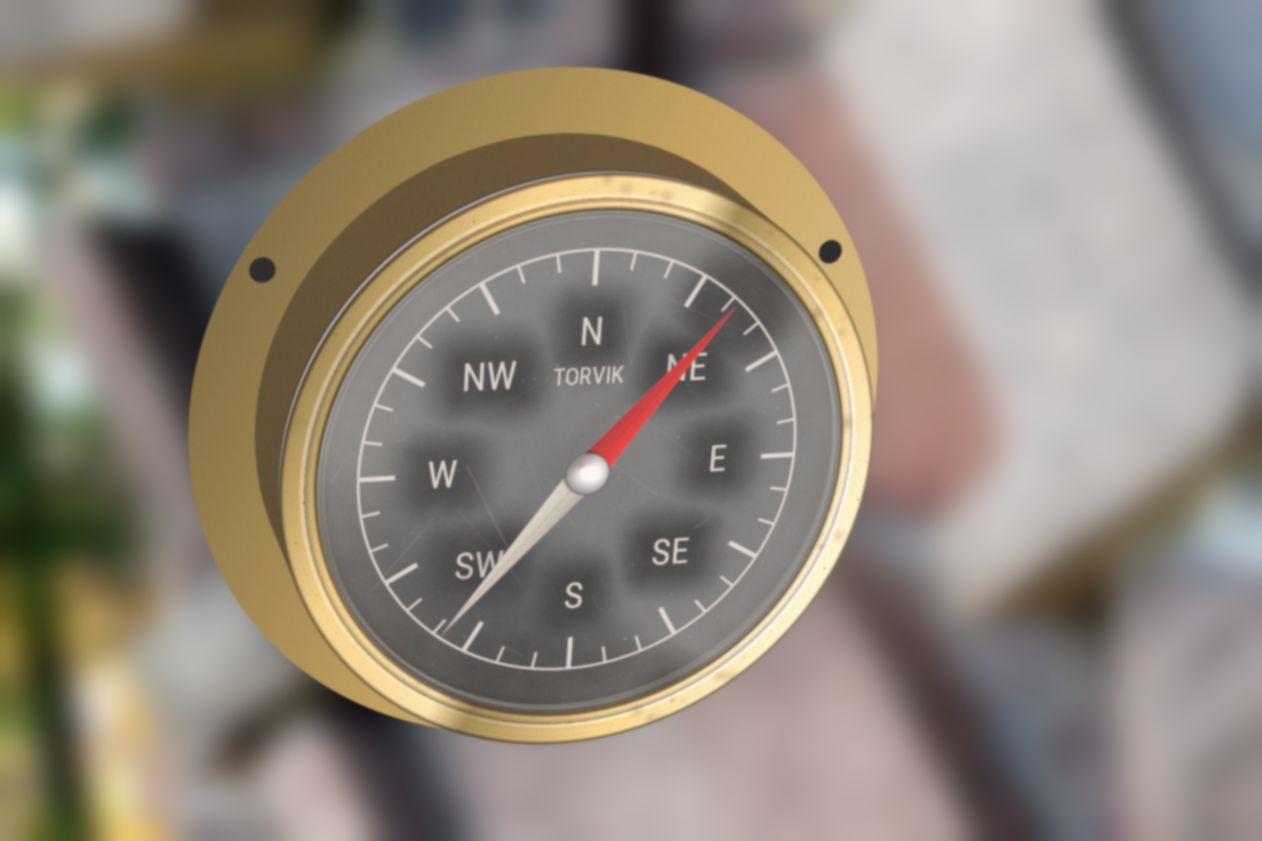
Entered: 40 °
